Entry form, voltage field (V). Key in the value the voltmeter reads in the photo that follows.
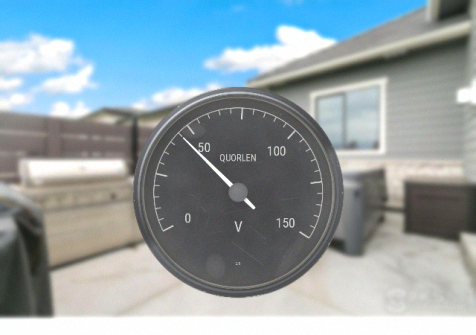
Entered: 45 V
